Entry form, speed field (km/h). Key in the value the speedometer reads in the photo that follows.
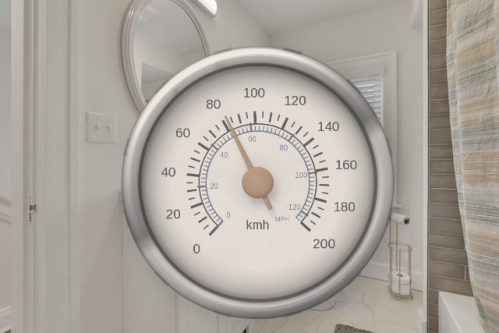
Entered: 82.5 km/h
